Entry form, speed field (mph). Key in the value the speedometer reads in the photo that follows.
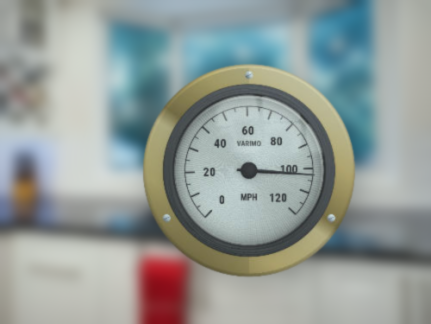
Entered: 102.5 mph
